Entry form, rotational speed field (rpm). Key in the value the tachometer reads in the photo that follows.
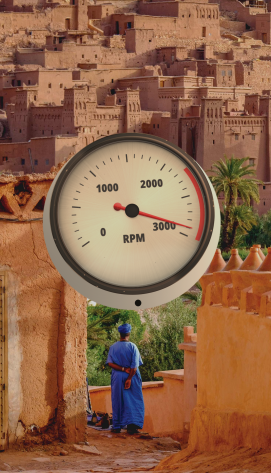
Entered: 2900 rpm
